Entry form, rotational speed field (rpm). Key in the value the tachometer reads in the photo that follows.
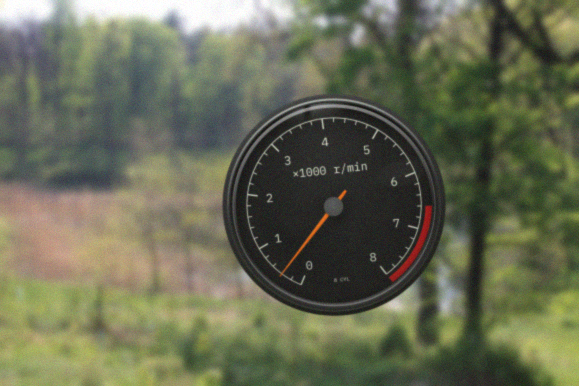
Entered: 400 rpm
